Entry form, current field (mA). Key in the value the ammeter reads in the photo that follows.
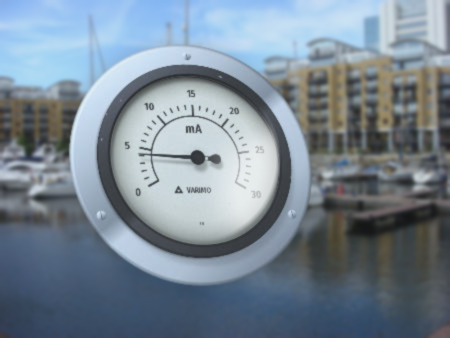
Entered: 4 mA
